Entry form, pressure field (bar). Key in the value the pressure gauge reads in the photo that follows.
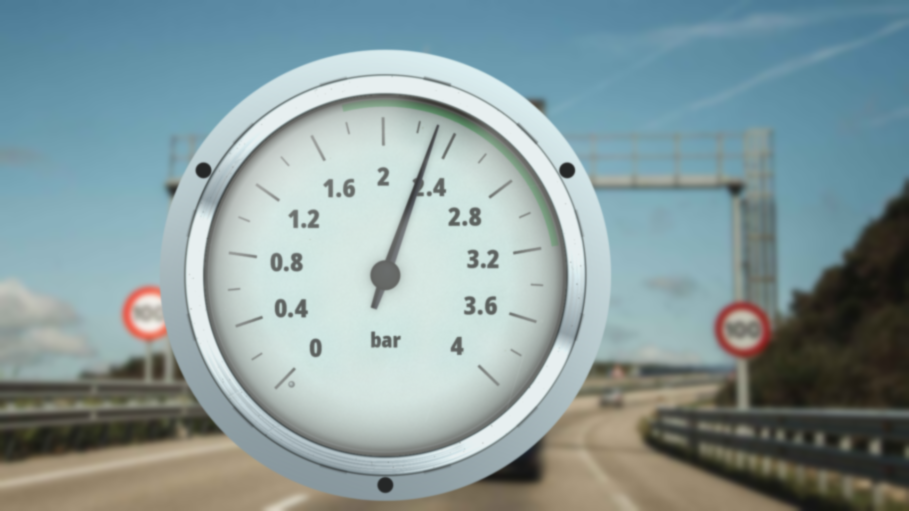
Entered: 2.3 bar
